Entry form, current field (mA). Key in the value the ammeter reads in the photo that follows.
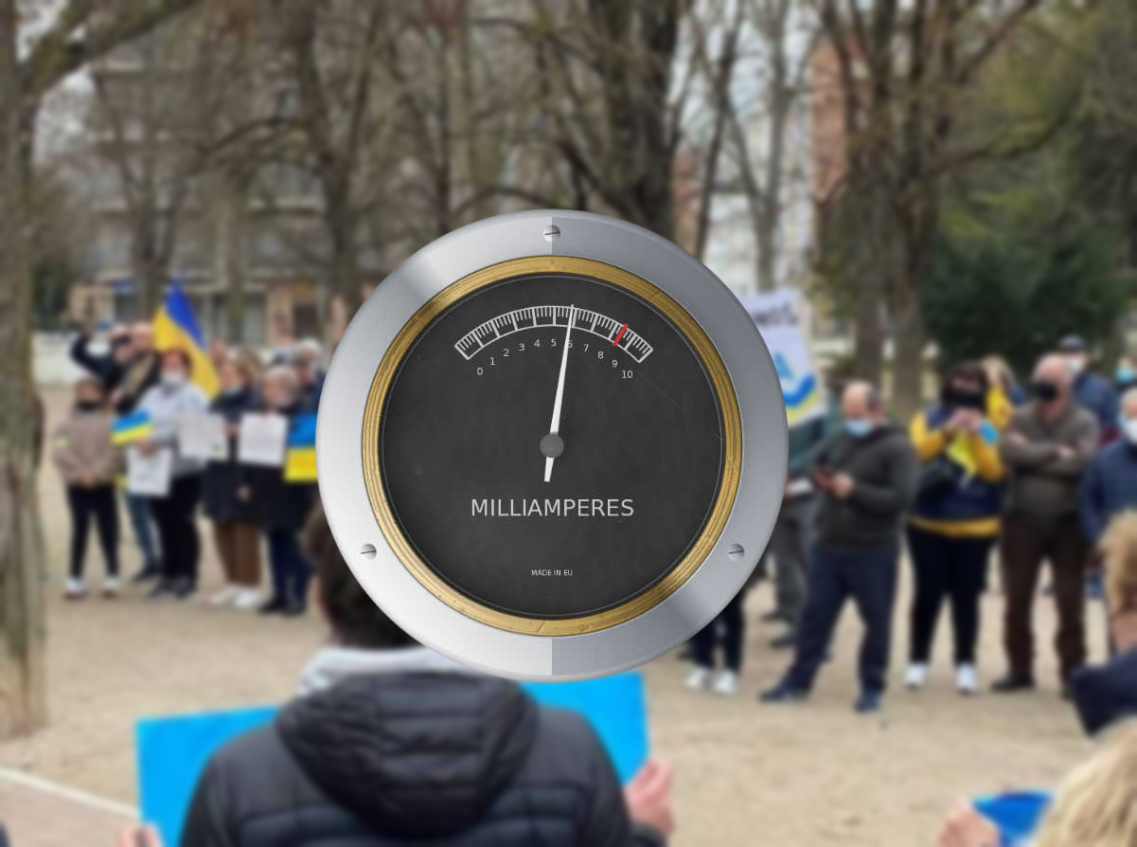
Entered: 5.8 mA
